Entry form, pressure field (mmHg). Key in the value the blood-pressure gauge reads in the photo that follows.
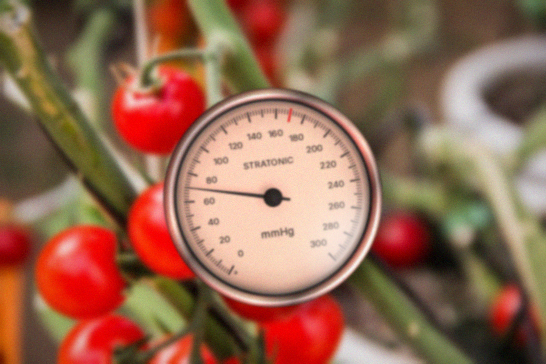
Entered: 70 mmHg
